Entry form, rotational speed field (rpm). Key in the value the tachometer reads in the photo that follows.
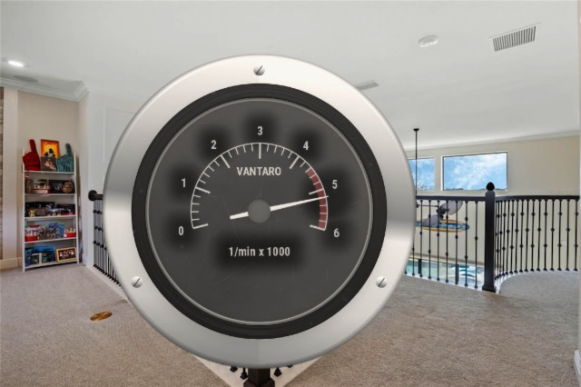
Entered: 5200 rpm
